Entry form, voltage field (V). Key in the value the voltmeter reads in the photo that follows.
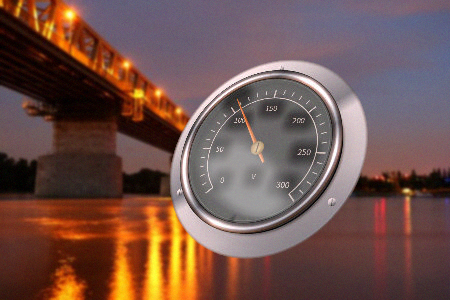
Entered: 110 V
